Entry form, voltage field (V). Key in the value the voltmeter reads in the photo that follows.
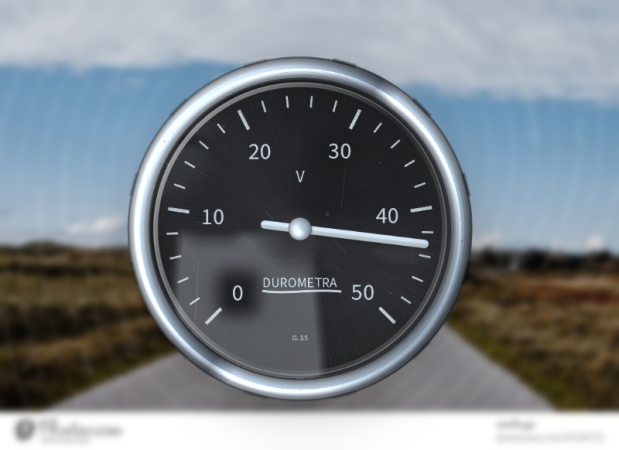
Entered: 43 V
